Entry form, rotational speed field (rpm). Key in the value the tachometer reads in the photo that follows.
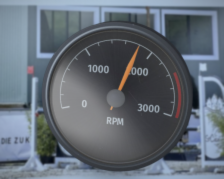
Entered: 1800 rpm
